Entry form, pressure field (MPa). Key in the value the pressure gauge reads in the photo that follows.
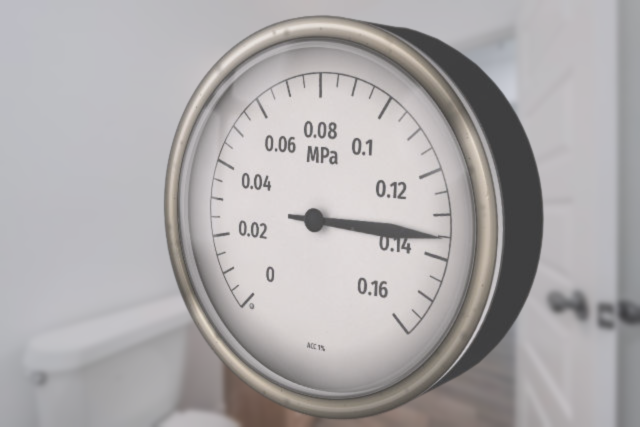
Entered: 0.135 MPa
